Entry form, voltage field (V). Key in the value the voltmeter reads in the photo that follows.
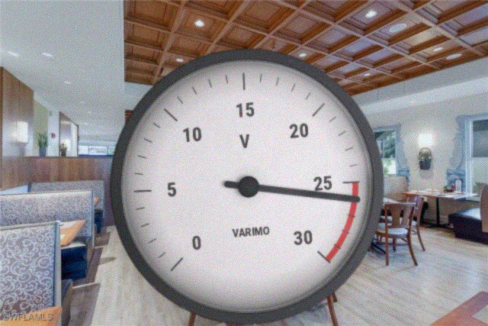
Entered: 26 V
